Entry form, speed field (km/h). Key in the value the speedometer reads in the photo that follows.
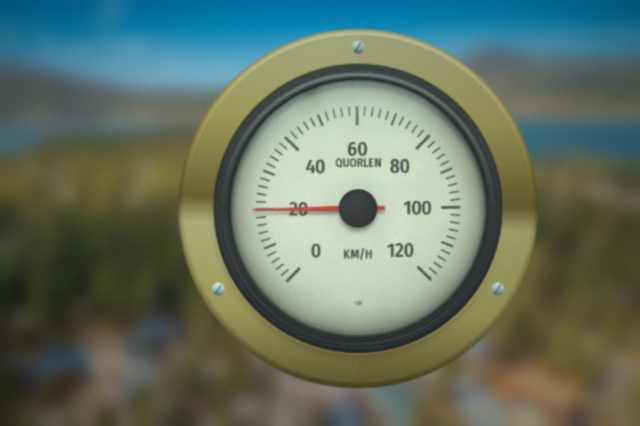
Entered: 20 km/h
